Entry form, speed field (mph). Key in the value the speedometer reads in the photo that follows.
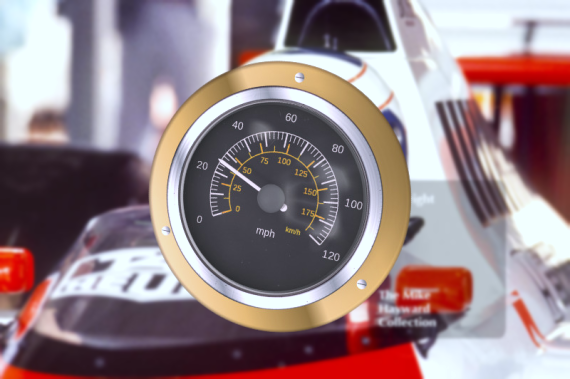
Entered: 26 mph
